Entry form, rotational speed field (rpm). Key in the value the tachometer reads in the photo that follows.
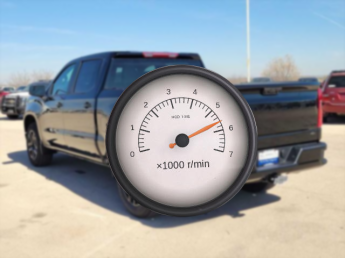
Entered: 5600 rpm
